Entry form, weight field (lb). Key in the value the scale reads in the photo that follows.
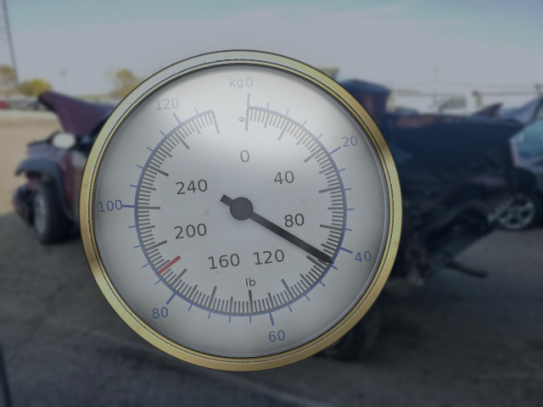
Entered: 96 lb
